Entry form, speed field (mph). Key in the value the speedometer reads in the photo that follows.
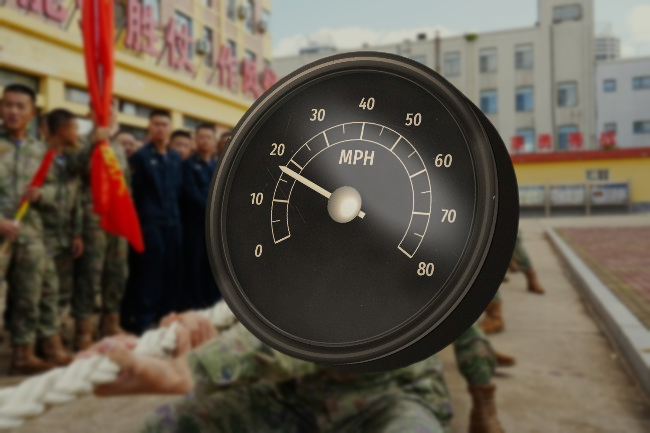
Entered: 17.5 mph
